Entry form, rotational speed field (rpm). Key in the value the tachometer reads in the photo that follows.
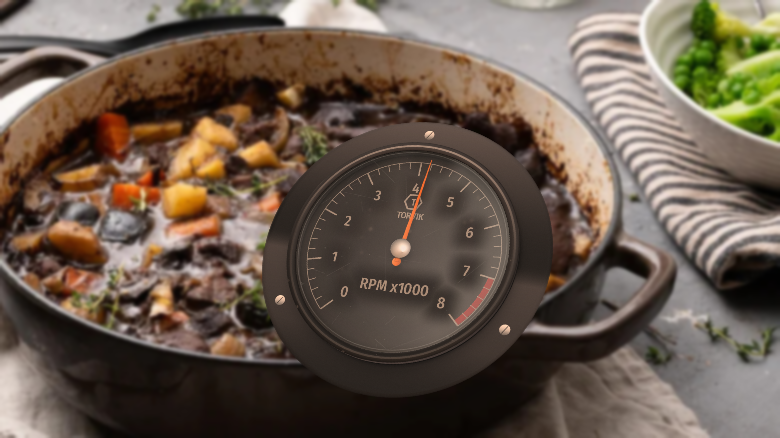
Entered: 4200 rpm
